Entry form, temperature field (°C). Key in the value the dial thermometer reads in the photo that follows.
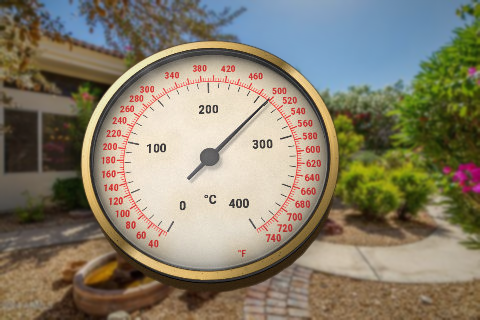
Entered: 260 °C
